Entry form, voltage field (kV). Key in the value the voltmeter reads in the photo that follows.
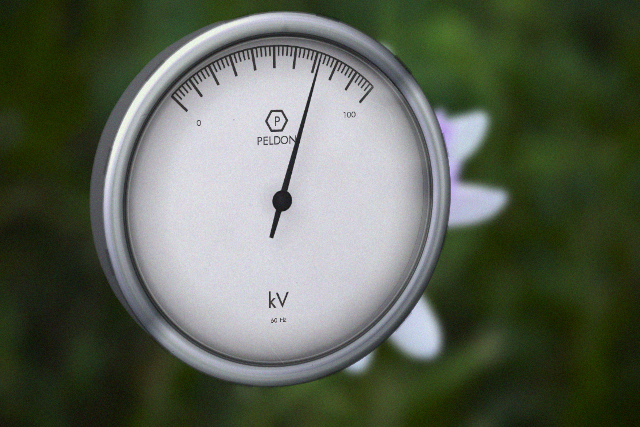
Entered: 70 kV
